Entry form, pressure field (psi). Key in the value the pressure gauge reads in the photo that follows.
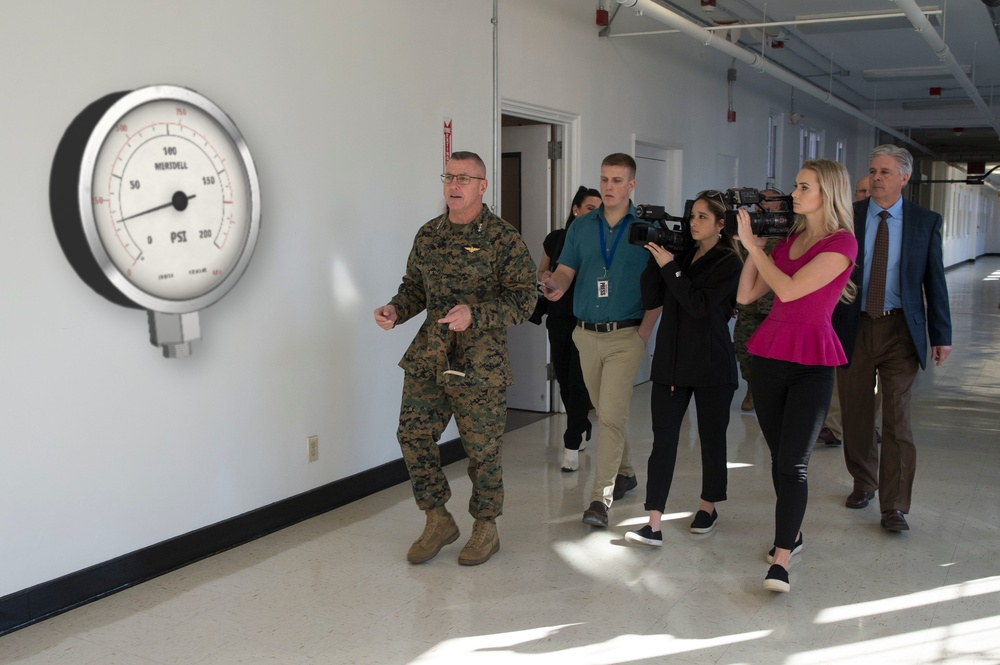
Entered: 25 psi
